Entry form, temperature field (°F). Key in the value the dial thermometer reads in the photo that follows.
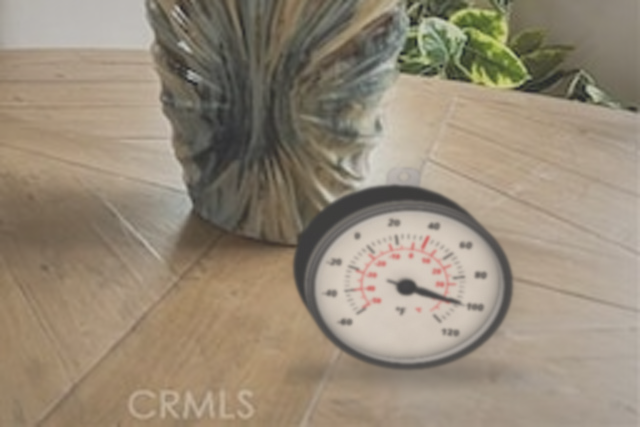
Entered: 100 °F
